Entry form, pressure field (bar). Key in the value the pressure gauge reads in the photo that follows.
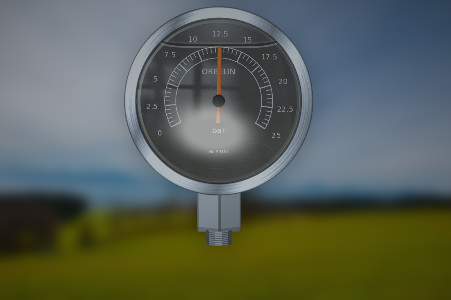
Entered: 12.5 bar
